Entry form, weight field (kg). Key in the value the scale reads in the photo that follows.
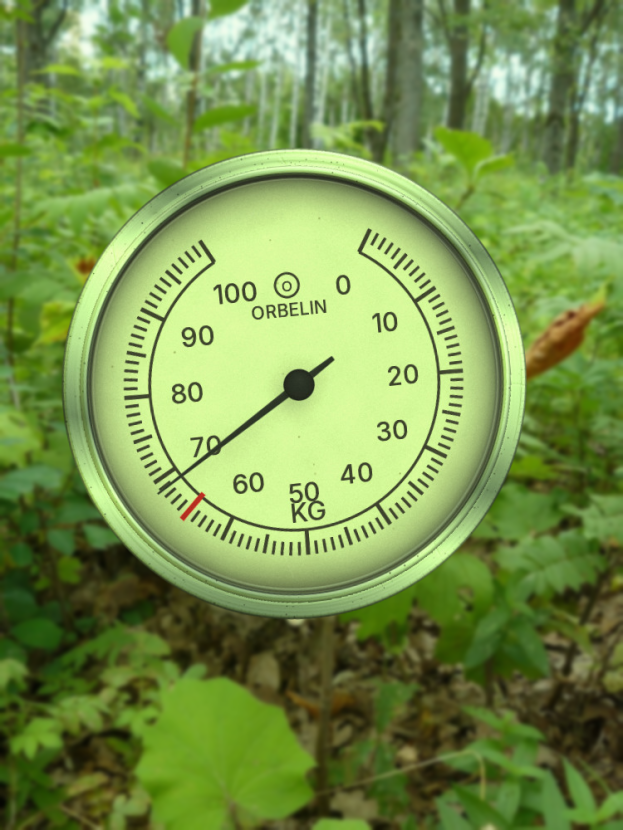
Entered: 69 kg
